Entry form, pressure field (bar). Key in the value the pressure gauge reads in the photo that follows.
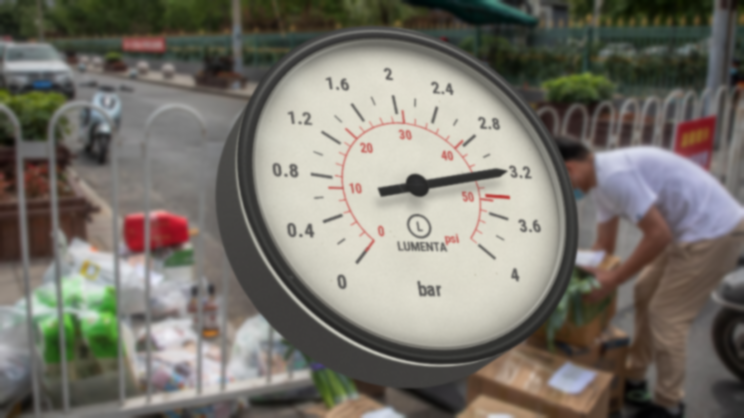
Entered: 3.2 bar
